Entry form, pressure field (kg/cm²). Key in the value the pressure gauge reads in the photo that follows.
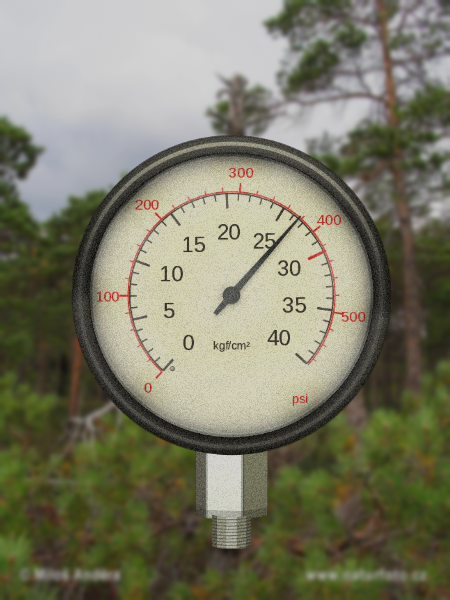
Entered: 26.5 kg/cm²
